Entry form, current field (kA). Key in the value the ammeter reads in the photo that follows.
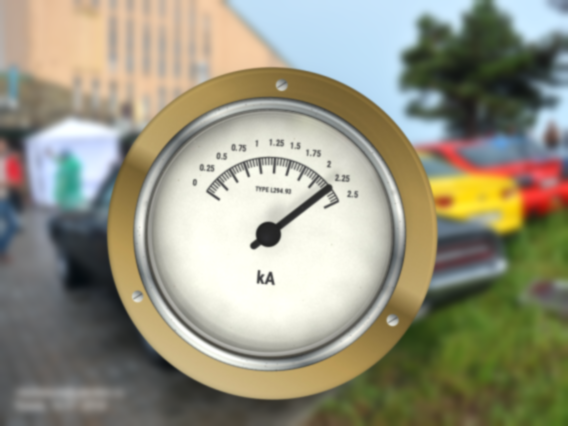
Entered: 2.25 kA
